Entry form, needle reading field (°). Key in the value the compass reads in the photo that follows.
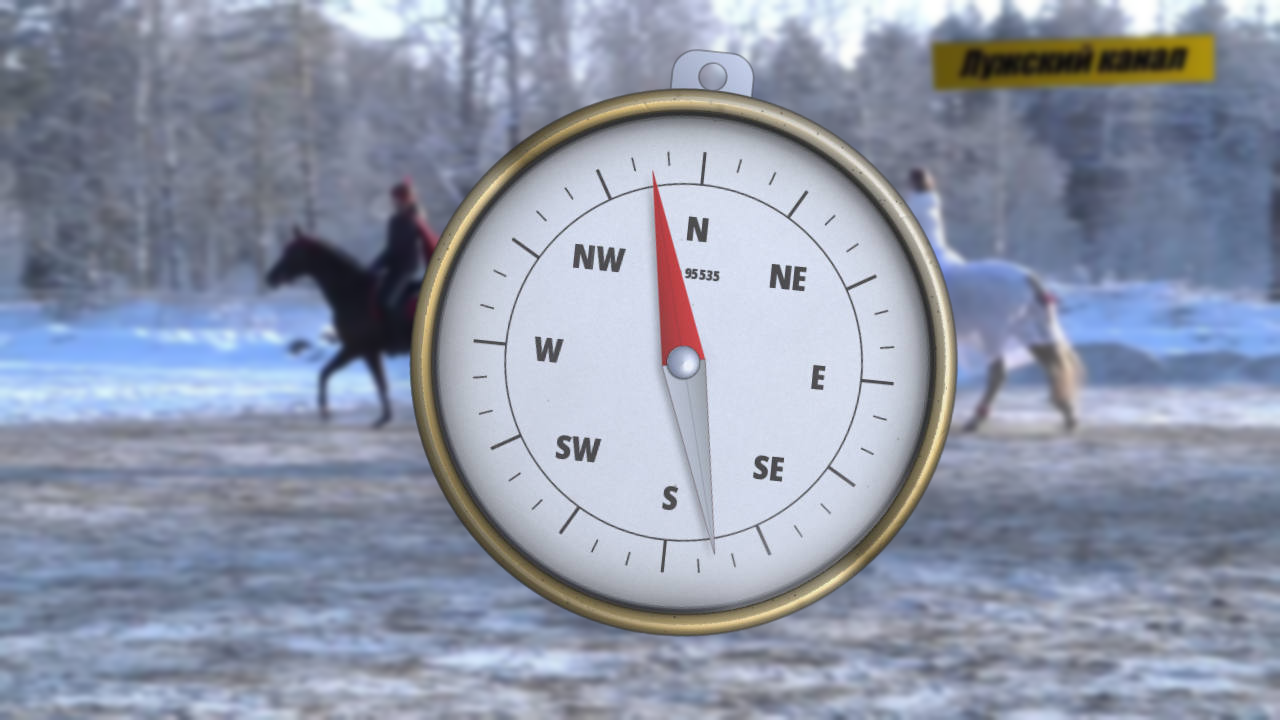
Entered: 345 °
